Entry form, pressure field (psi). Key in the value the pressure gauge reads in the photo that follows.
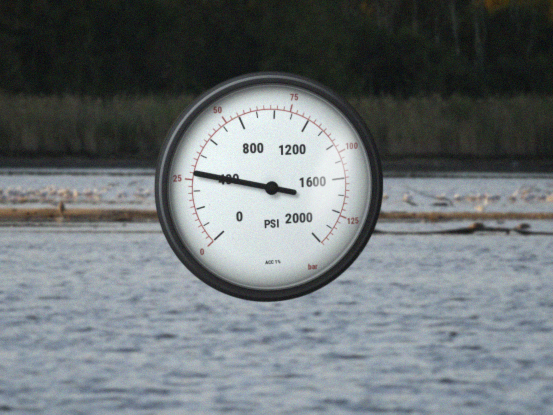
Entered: 400 psi
